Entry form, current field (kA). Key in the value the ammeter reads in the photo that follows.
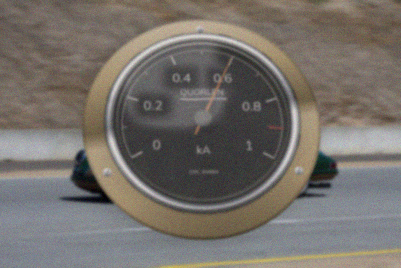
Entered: 0.6 kA
